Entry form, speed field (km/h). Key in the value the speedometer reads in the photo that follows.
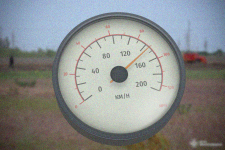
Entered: 145 km/h
